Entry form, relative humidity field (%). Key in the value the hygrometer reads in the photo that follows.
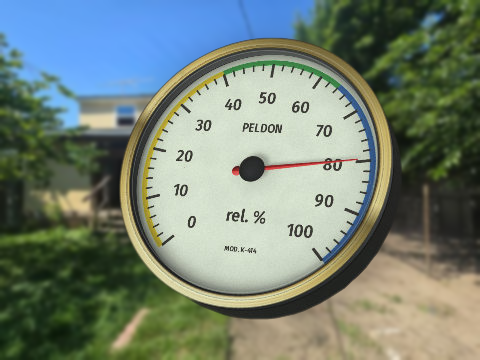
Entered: 80 %
